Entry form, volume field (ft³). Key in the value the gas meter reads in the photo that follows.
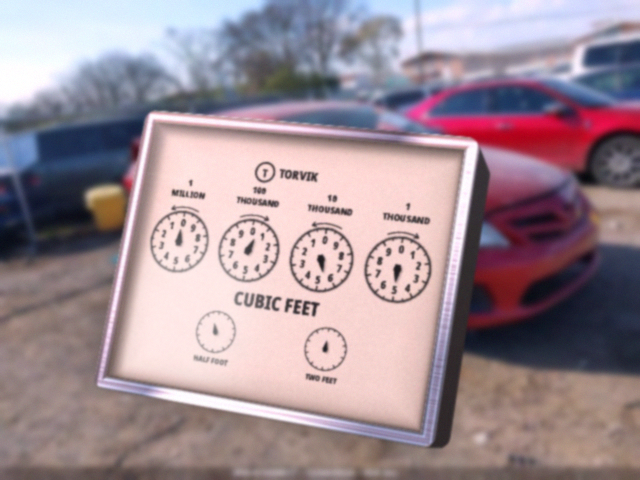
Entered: 5500 ft³
